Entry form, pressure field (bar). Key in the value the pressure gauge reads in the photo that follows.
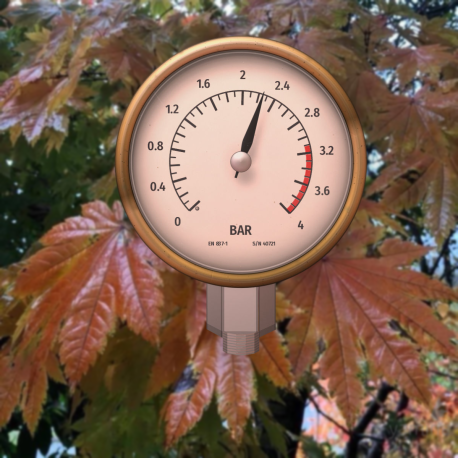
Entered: 2.25 bar
